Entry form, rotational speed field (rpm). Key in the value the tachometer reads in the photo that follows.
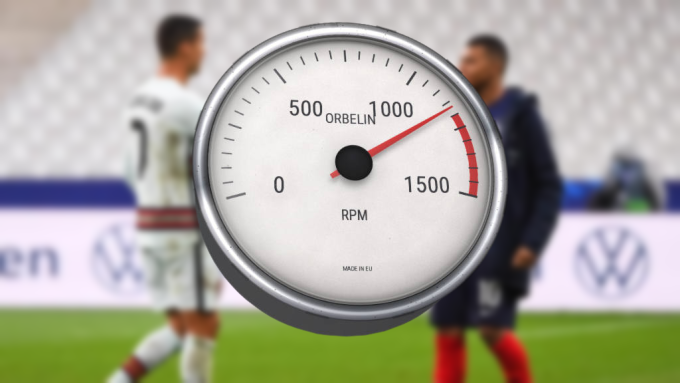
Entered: 1175 rpm
